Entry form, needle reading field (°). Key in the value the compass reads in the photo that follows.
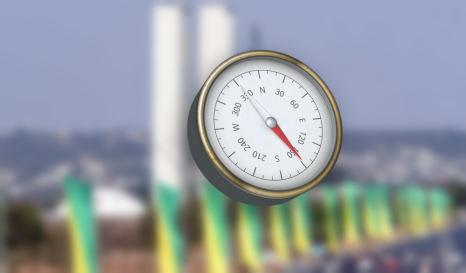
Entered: 150 °
